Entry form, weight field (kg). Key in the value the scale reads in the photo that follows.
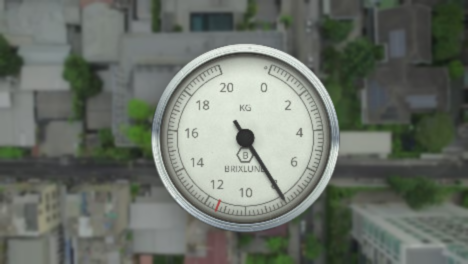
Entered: 8 kg
